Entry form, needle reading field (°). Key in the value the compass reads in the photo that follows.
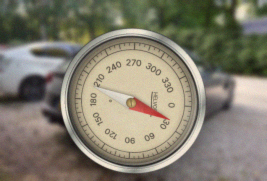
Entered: 20 °
